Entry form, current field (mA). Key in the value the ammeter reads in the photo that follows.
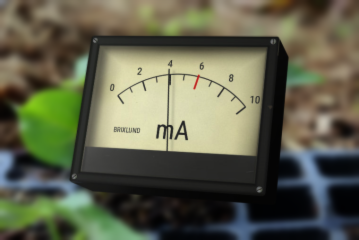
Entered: 4 mA
